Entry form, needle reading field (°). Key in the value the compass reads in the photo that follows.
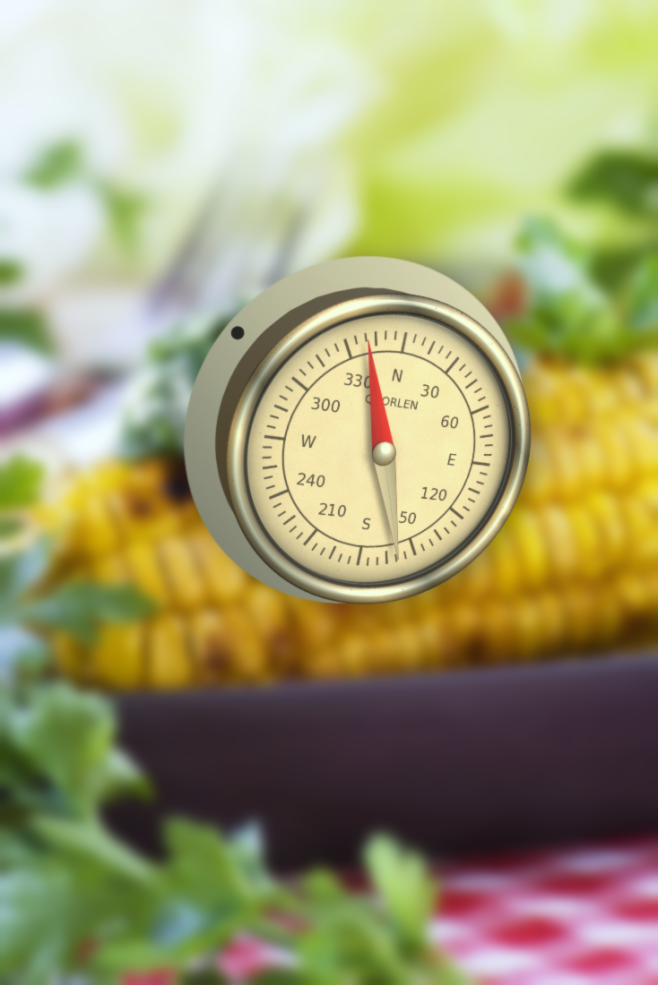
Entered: 340 °
